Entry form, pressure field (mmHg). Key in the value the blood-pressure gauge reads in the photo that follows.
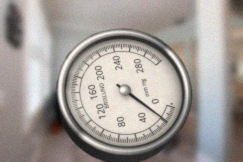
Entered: 20 mmHg
